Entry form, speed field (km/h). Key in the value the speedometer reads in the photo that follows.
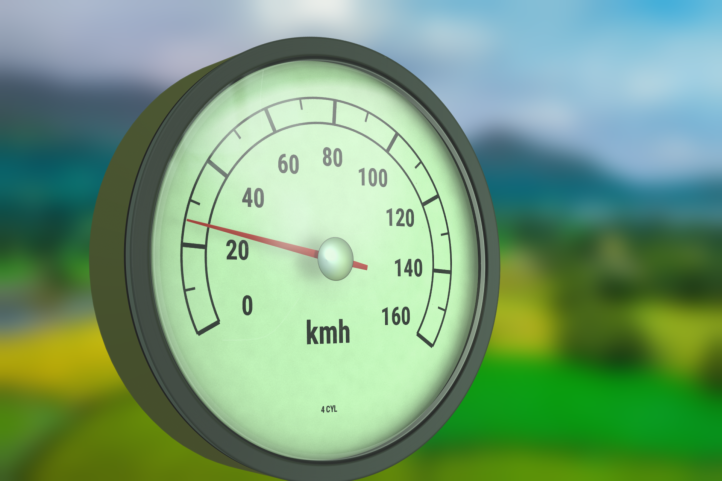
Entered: 25 km/h
